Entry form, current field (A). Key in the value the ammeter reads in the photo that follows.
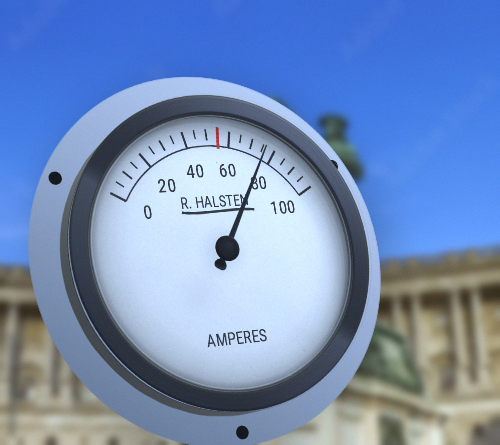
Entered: 75 A
